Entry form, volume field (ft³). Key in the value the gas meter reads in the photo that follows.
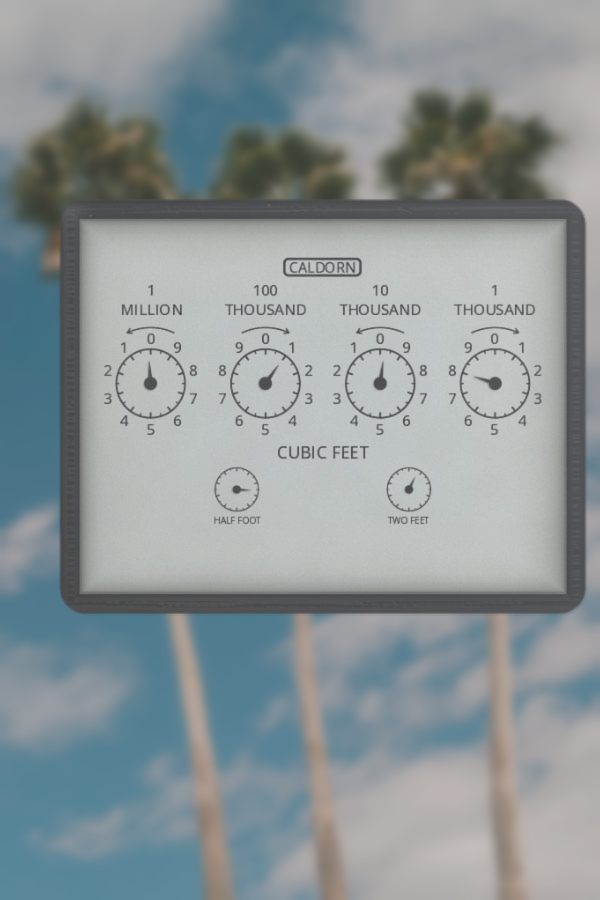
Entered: 9800 ft³
